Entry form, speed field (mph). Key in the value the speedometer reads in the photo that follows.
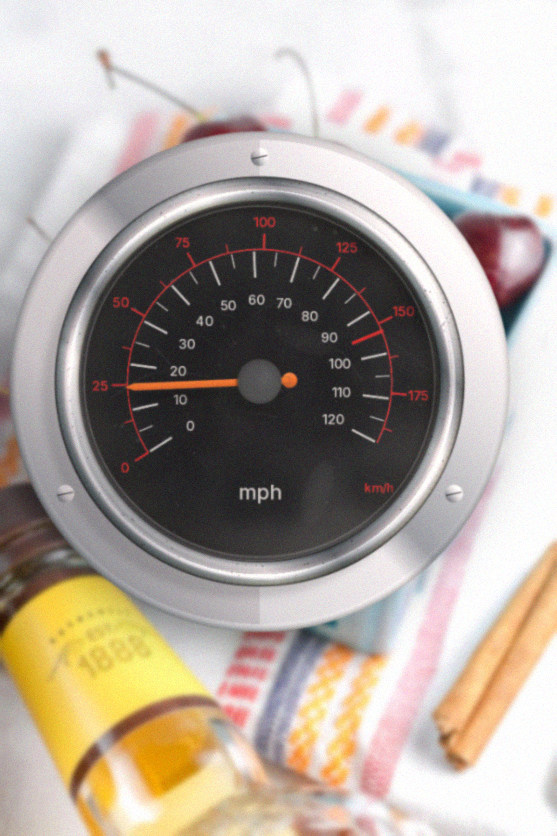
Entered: 15 mph
